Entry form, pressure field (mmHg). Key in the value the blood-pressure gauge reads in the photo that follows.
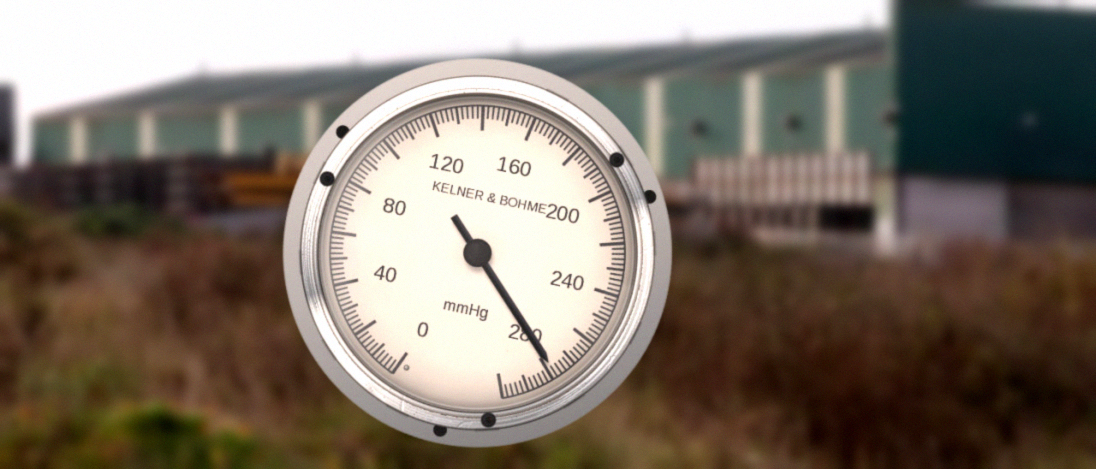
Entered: 278 mmHg
